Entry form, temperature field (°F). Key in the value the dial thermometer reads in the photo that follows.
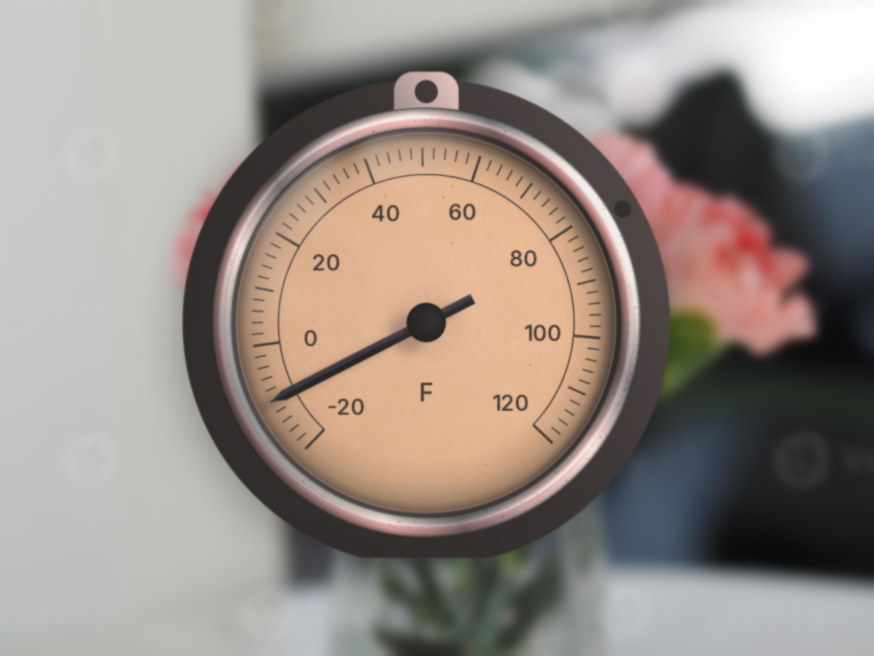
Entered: -10 °F
